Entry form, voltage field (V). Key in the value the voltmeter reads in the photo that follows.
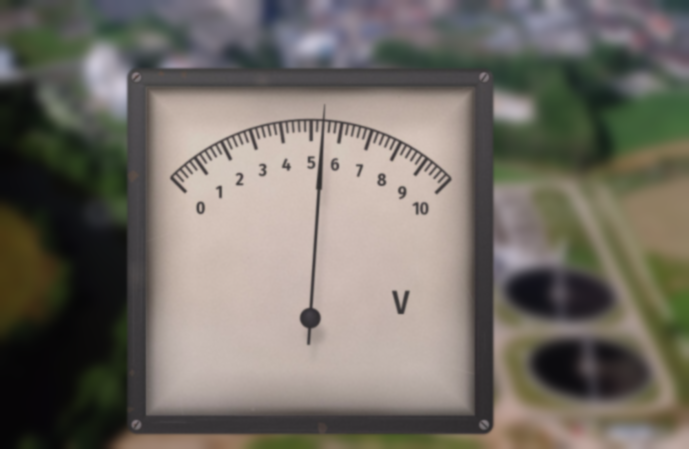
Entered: 5.4 V
